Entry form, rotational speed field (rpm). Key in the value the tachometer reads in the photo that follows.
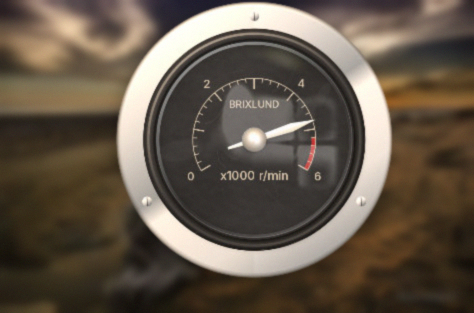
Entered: 4800 rpm
